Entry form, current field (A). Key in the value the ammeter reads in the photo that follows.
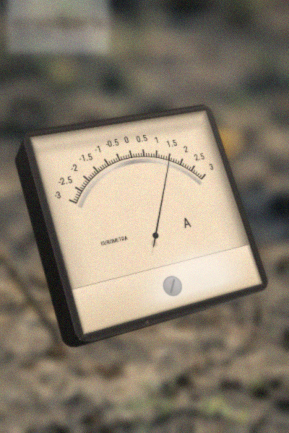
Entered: 1.5 A
